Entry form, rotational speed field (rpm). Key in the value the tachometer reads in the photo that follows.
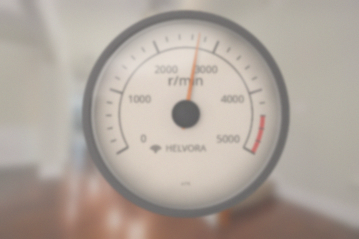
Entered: 2700 rpm
